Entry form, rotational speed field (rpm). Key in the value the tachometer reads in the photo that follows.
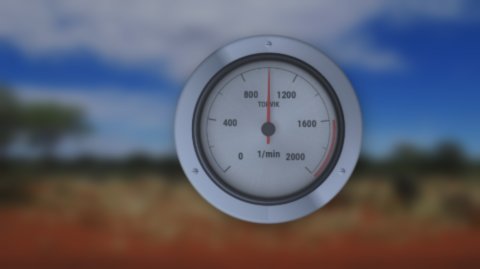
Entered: 1000 rpm
